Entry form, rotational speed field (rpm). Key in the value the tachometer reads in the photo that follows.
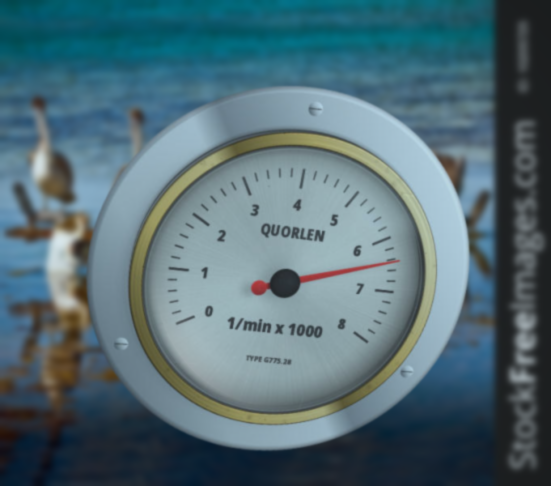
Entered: 6400 rpm
